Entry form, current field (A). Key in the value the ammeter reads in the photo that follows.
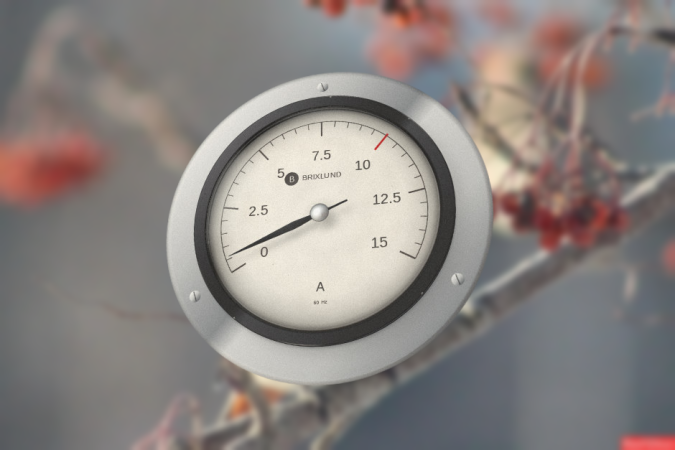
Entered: 0.5 A
